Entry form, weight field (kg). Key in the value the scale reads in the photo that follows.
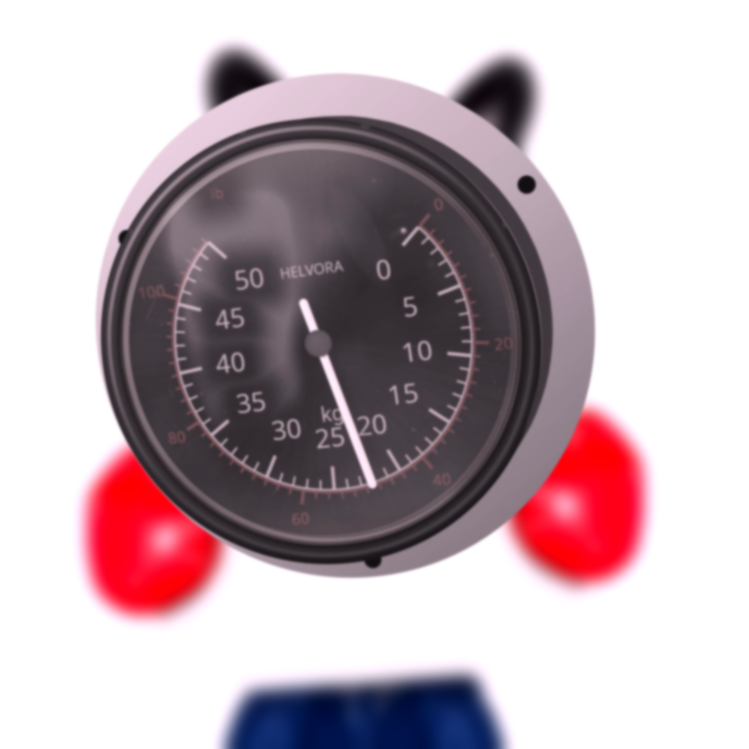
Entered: 22 kg
